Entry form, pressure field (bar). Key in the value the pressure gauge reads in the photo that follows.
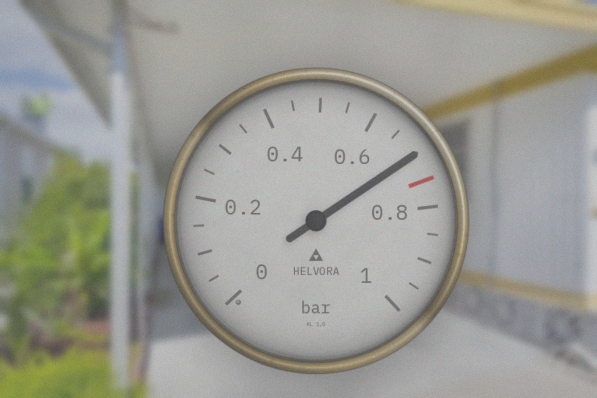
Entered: 0.7 bar
